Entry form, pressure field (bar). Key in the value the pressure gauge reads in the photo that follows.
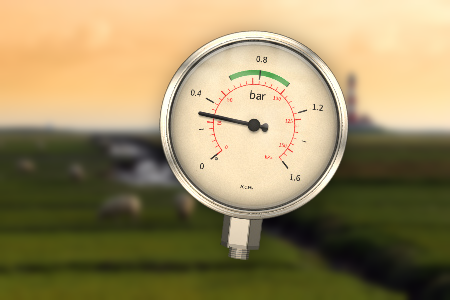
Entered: 0.3 bar
